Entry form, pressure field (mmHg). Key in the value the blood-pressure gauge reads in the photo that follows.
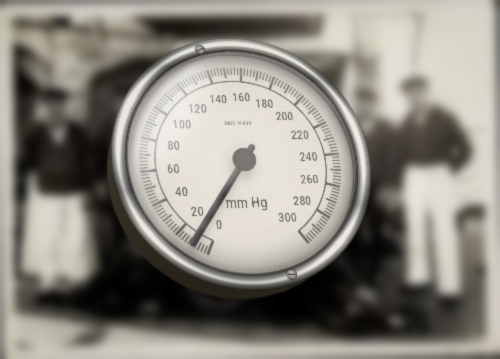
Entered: 10 mmHg
